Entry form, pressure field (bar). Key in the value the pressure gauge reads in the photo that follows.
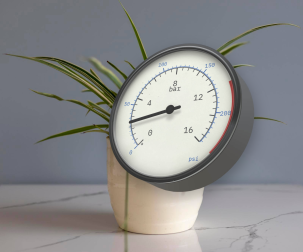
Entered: 2 bar
